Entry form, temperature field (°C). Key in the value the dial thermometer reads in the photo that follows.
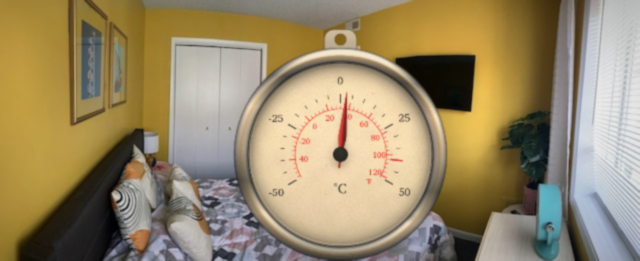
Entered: 2.5 °C
